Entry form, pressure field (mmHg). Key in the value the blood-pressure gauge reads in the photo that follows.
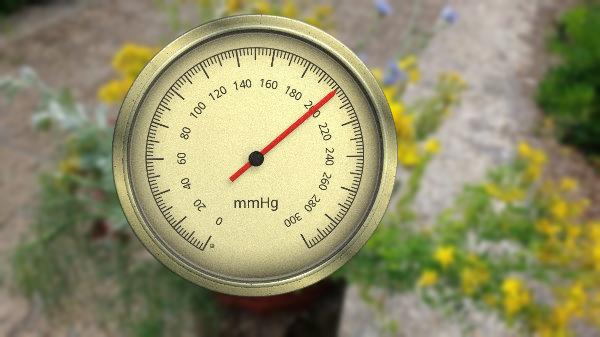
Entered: 200 mmHg
